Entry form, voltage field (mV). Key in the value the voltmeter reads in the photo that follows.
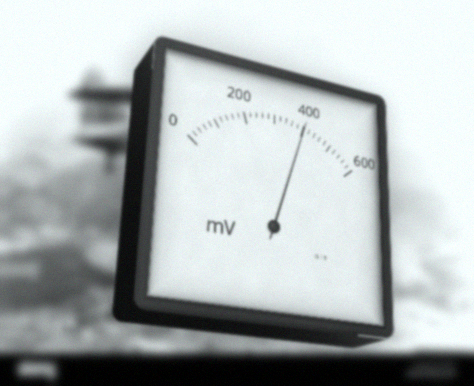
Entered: 400 mV
